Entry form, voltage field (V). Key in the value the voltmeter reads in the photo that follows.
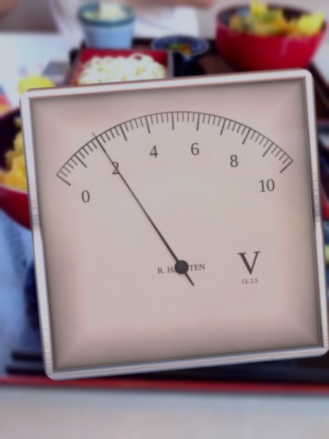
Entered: 2 V
